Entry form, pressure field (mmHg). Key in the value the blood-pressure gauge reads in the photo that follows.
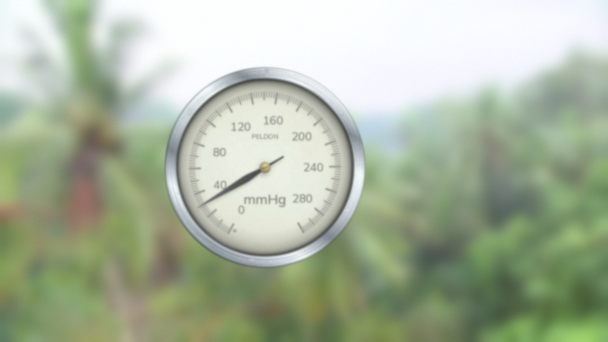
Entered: 30 mmHg
